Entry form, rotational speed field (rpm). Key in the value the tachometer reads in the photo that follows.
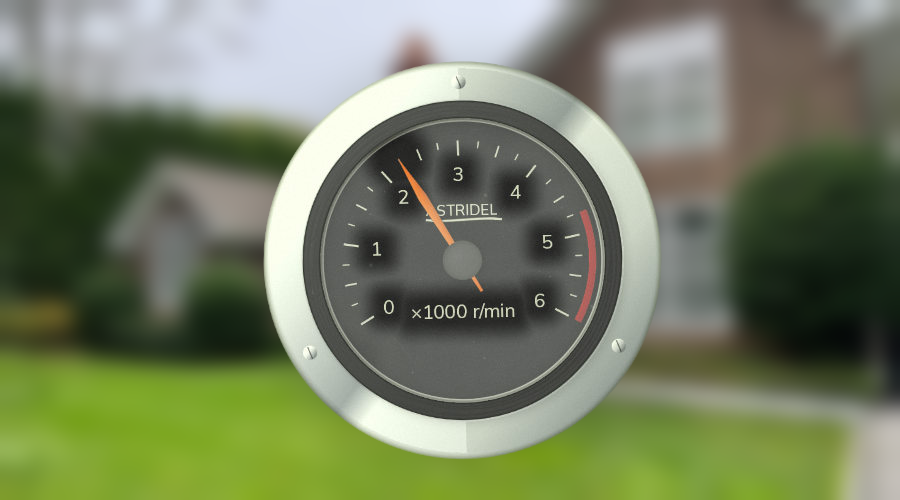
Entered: 2250 rpm
